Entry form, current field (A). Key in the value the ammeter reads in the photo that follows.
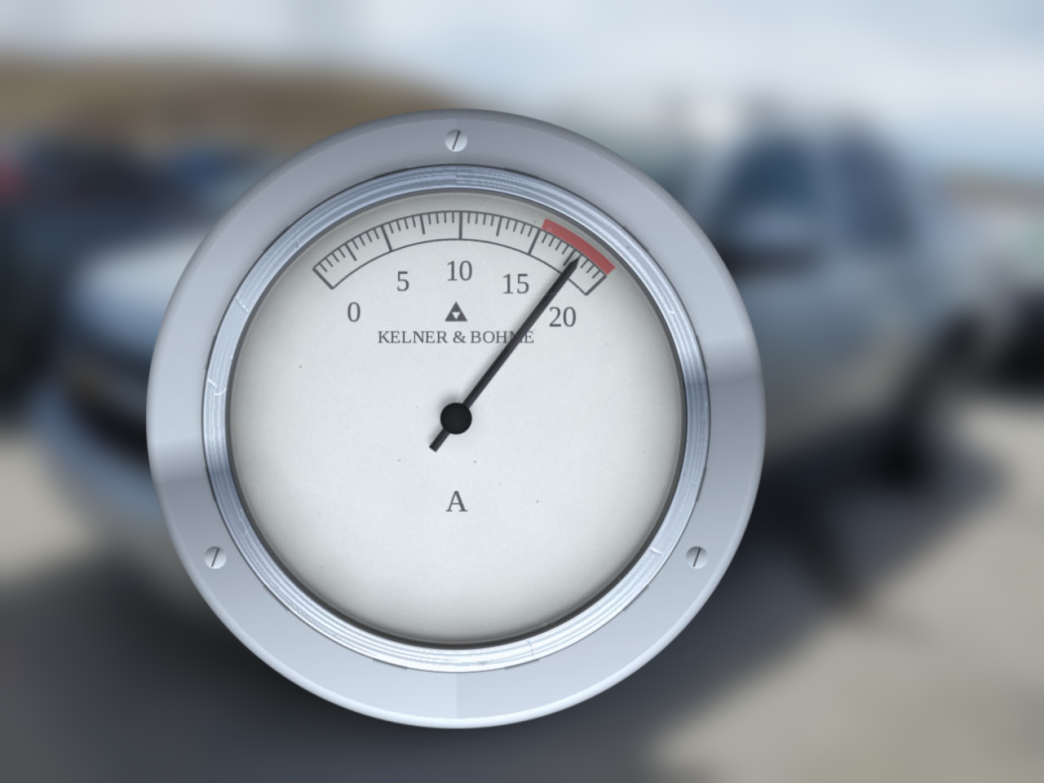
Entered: 18 A
